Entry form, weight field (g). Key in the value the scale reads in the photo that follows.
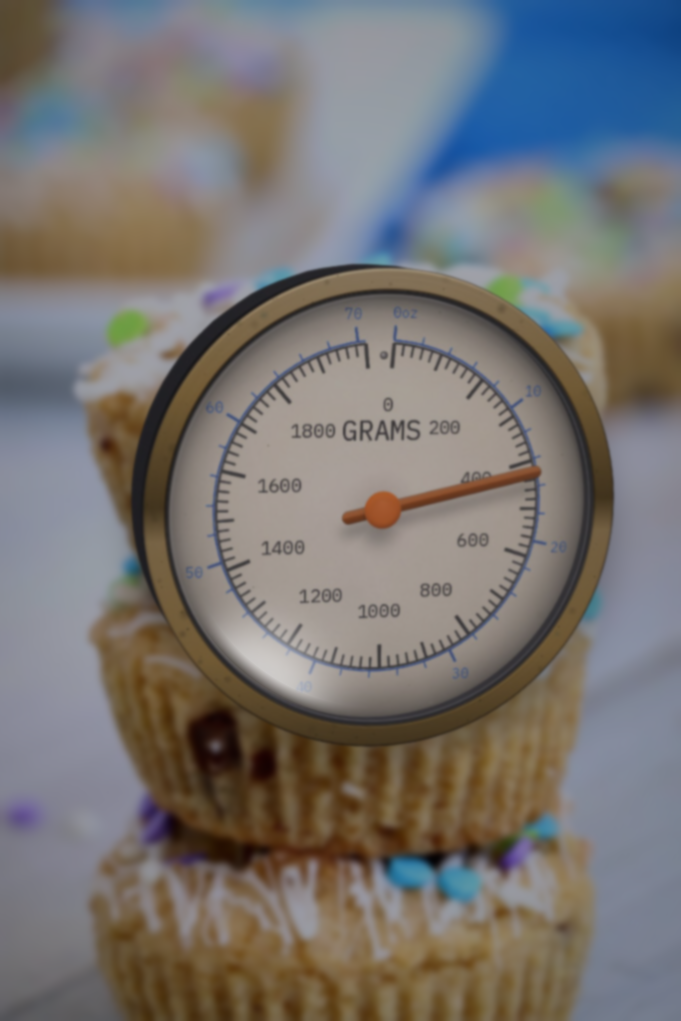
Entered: 420 g
